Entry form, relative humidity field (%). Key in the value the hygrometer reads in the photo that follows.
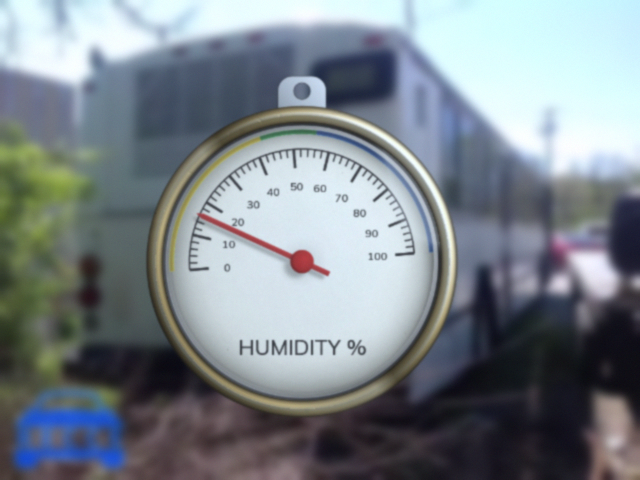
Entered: 16 %
